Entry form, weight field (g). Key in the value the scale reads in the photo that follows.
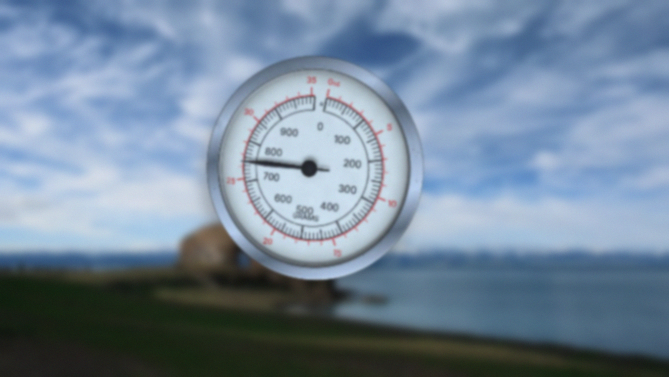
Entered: 750 g
